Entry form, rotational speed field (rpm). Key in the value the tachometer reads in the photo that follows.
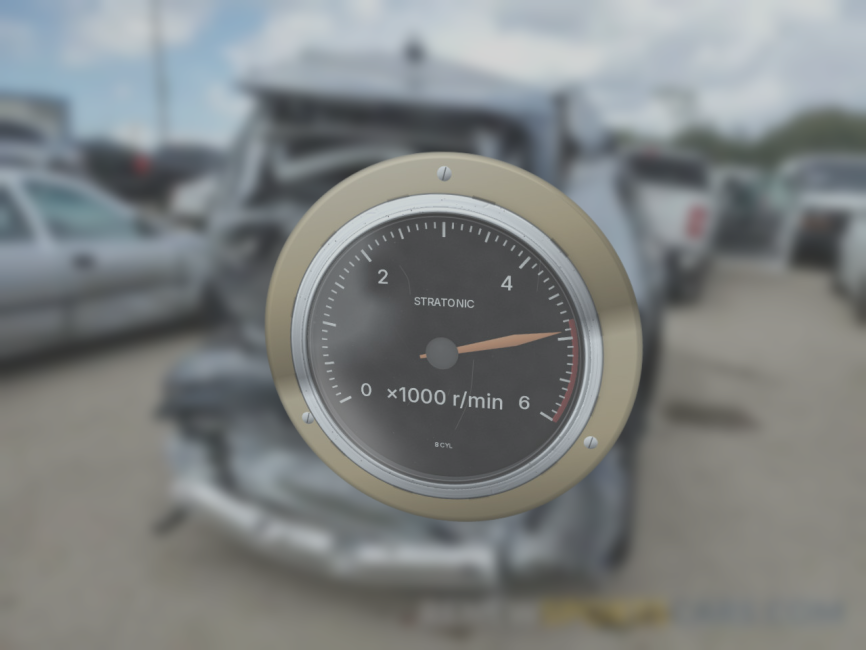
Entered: 4900 rpm
